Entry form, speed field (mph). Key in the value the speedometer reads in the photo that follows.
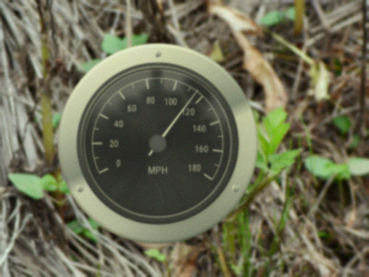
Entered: 115 mph
